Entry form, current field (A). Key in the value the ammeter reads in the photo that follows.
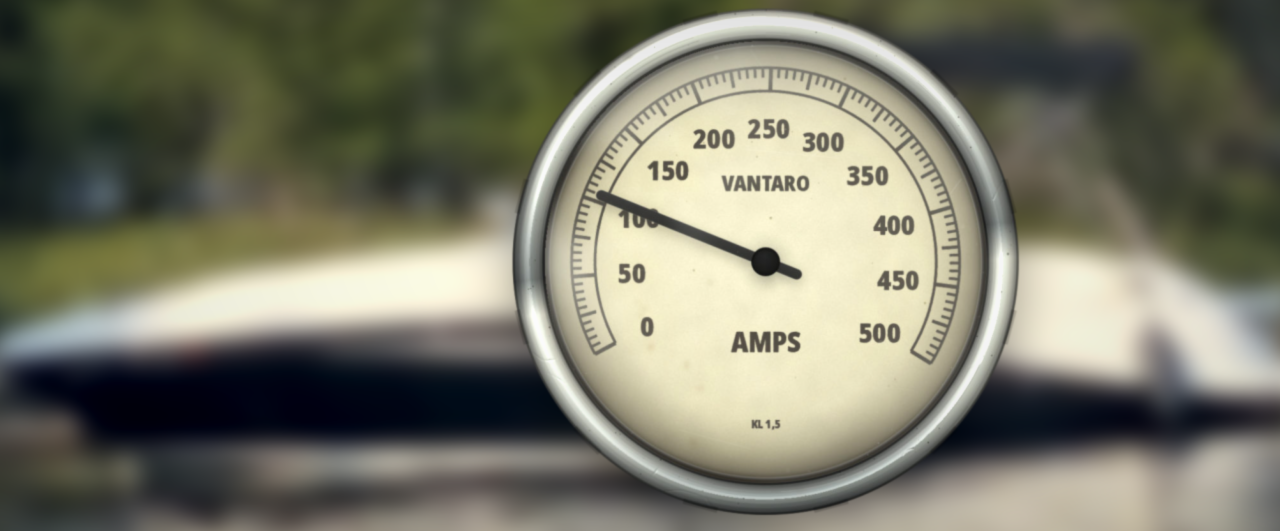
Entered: 105 A
